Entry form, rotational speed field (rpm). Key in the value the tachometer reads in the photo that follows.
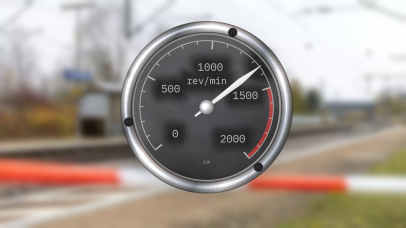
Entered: 1350 rpm
